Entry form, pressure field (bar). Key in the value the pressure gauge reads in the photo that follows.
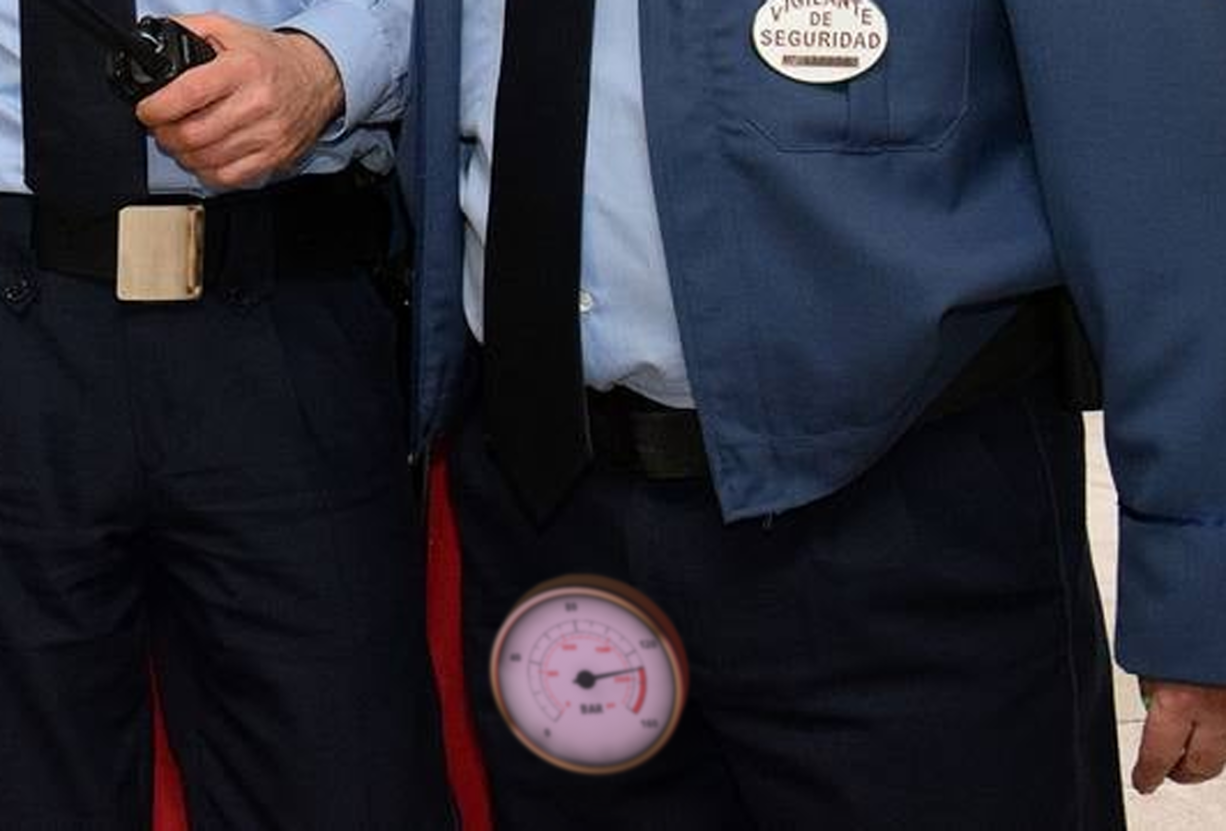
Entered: 130 bar
